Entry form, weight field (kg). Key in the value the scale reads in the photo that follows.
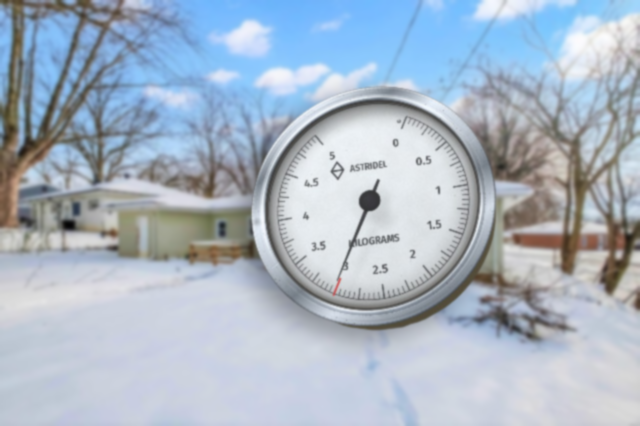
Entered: 3 kg
